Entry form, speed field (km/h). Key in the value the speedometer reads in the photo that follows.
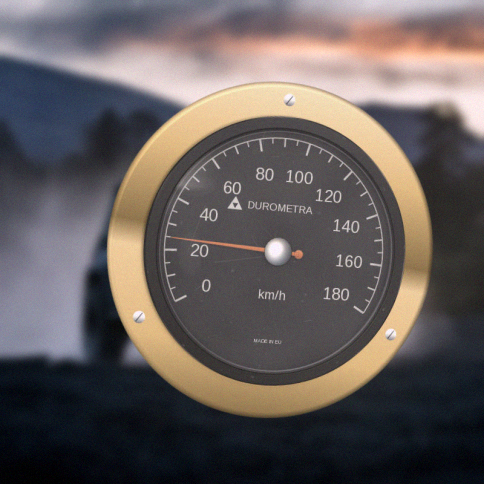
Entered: 25 km/h
